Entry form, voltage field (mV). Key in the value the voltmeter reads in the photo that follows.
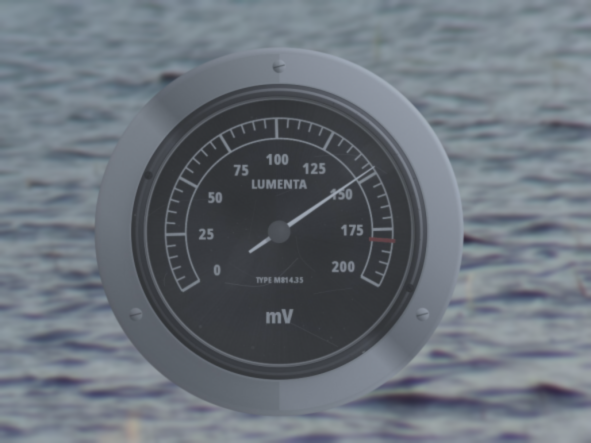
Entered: 147.5 mV
